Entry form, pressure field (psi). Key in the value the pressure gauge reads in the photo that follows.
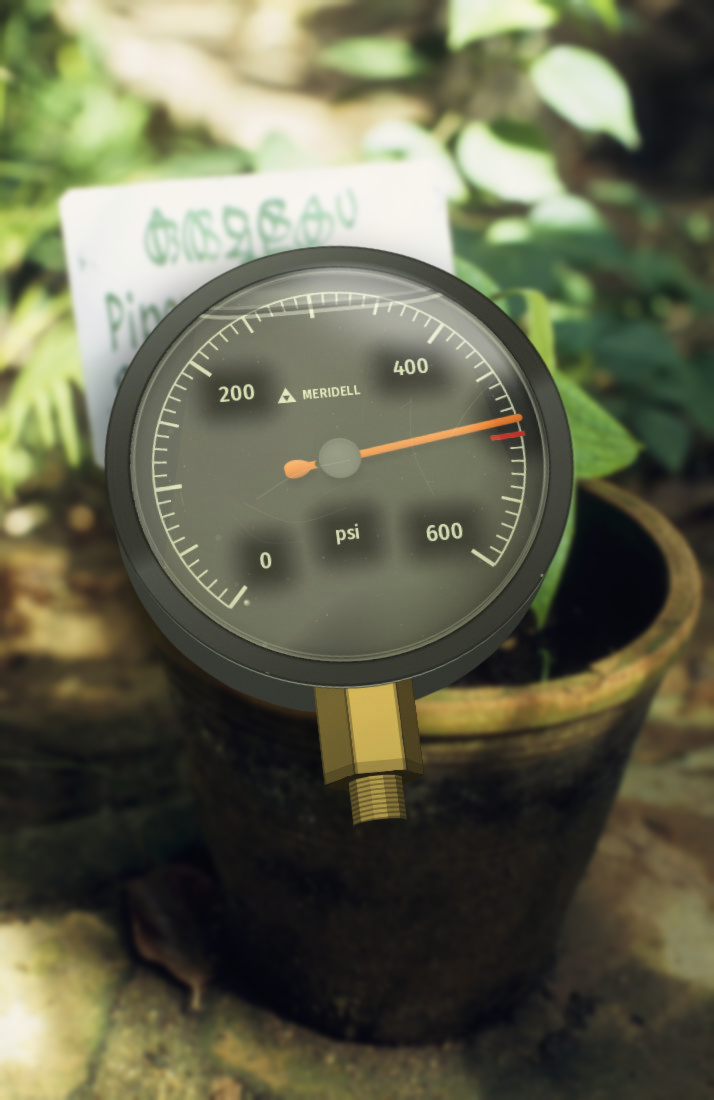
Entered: 490 psi
